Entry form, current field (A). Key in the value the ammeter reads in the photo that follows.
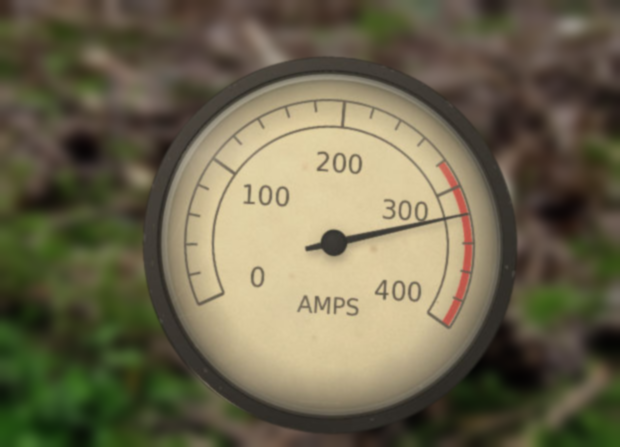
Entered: 320 A
